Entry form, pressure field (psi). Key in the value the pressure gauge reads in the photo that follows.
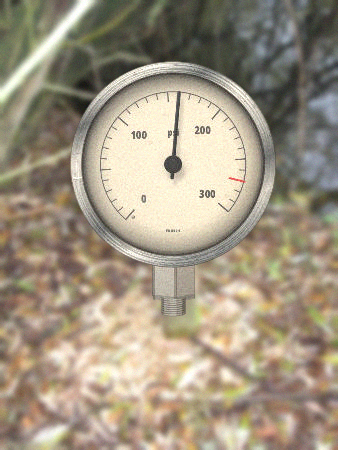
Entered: 160 psi
